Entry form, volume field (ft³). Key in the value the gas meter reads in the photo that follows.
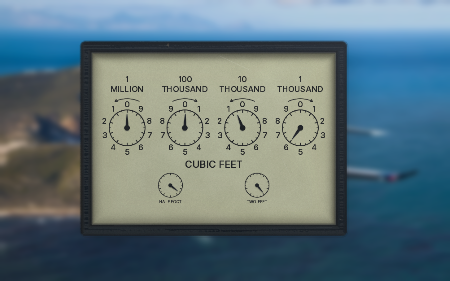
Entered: 600 ft³
